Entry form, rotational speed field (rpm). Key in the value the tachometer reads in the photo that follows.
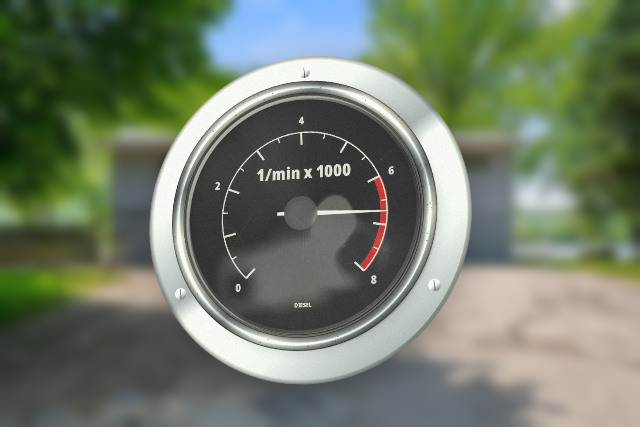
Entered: 6750 rpm
